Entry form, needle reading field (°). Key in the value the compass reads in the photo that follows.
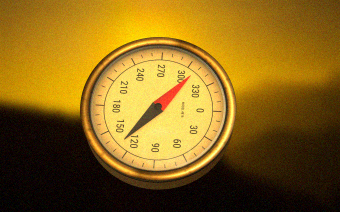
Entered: 310 °
